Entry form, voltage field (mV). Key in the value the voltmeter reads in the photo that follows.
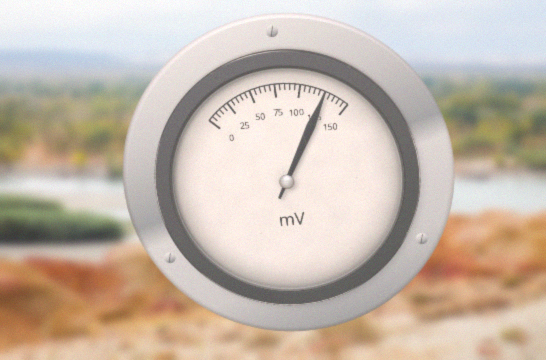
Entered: 125 mV
